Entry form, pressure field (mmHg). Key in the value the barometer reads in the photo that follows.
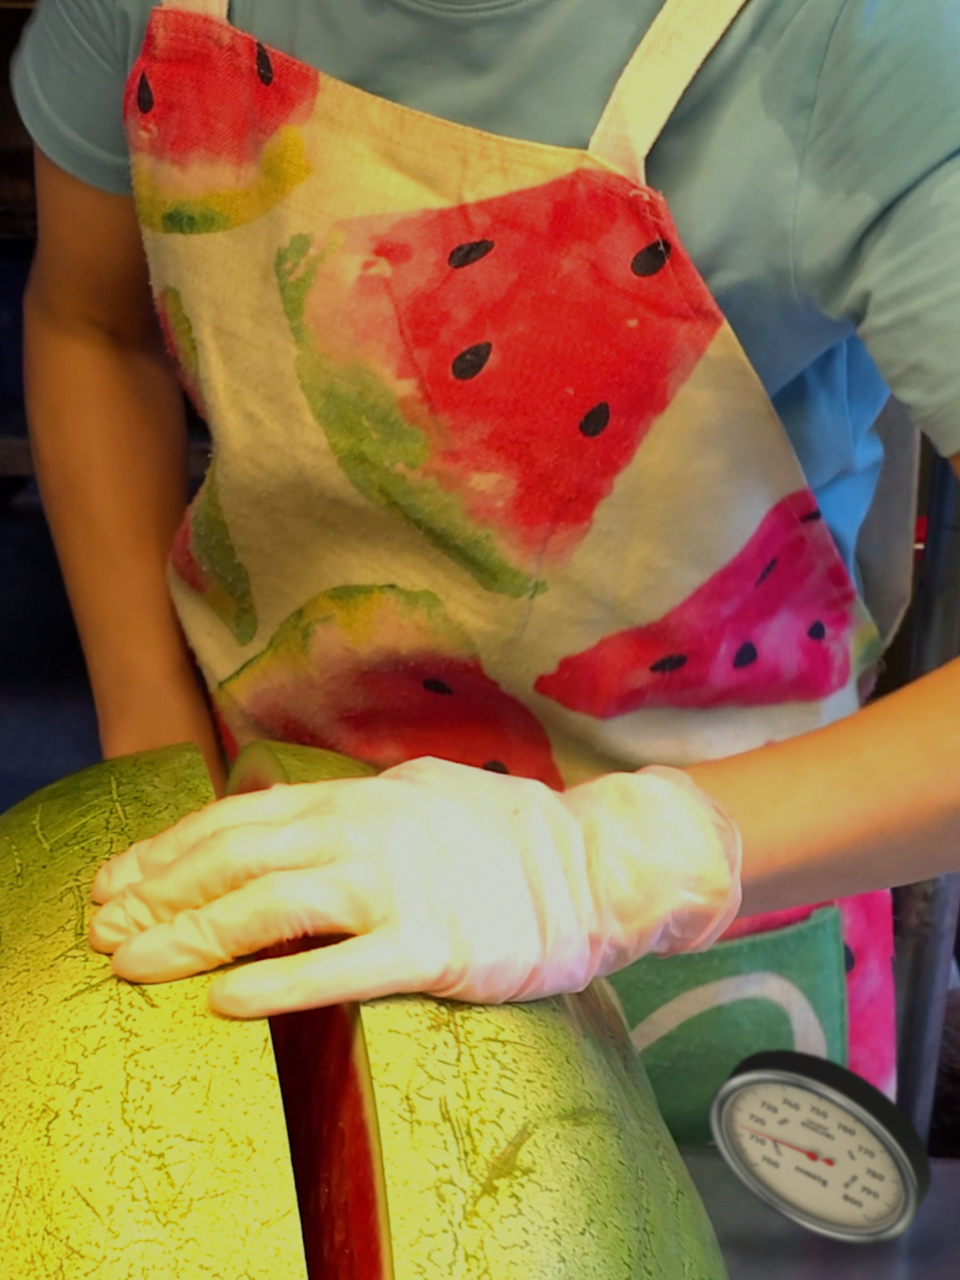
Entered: 715 mmHg
